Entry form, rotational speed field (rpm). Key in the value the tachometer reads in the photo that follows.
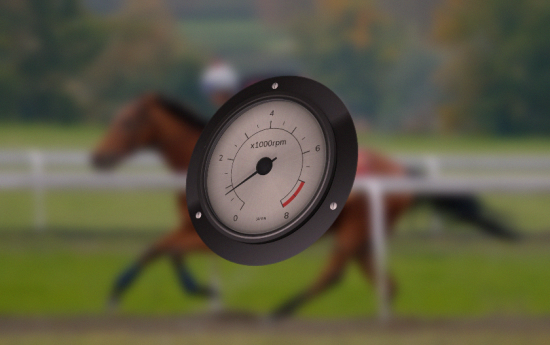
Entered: 750 rpm
